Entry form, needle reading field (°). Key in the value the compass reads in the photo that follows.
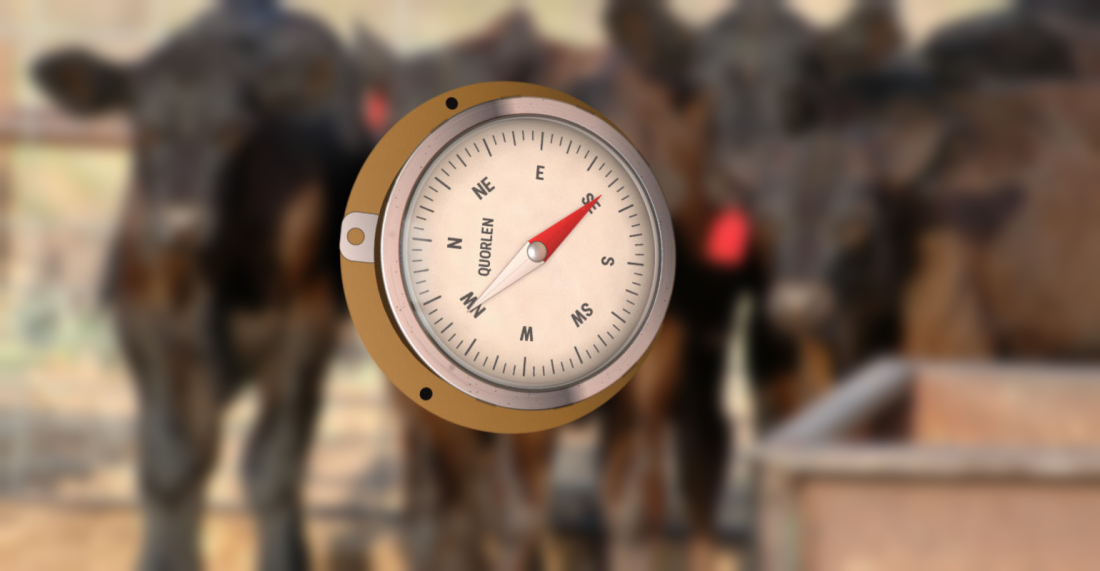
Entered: 135 °
